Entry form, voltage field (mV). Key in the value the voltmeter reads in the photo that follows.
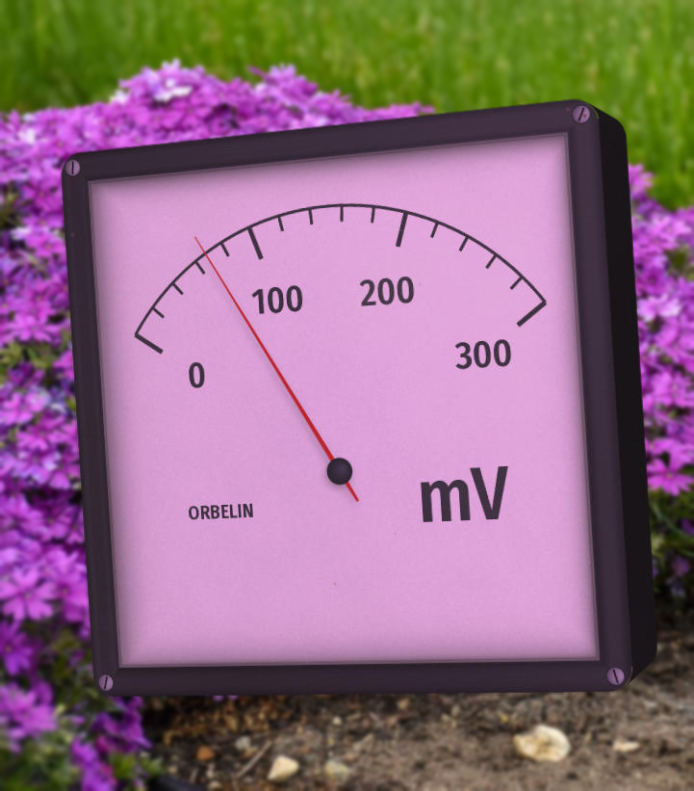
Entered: 70 mV
